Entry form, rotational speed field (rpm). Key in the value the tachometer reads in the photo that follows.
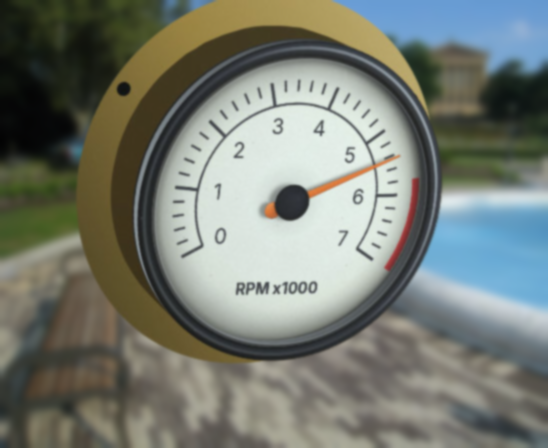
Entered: 5400 rpm
